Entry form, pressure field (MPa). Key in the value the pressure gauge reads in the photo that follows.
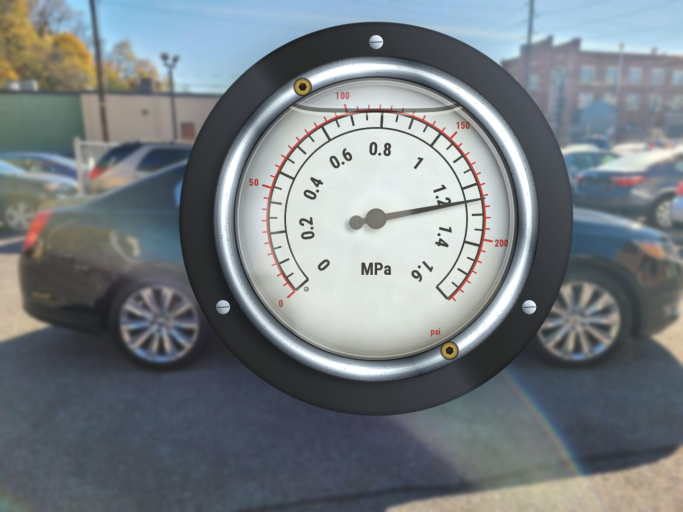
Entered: 1.25 MPa
